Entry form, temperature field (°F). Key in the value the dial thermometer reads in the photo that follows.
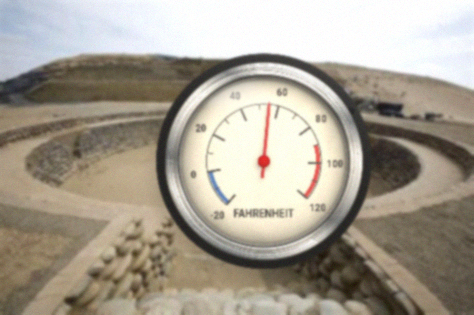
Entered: 55 °F
